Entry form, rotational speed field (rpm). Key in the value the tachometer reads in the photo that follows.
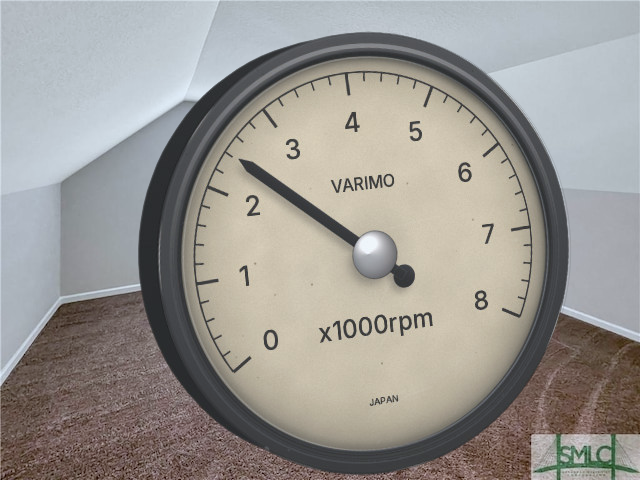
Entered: 2400 rpm
